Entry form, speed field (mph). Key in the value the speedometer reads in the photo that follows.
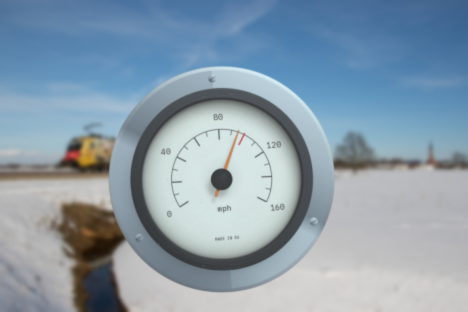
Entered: 95 mph
